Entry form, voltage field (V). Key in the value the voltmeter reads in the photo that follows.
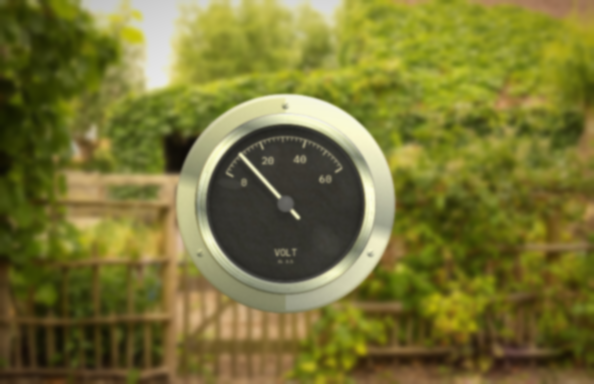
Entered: 10 V
